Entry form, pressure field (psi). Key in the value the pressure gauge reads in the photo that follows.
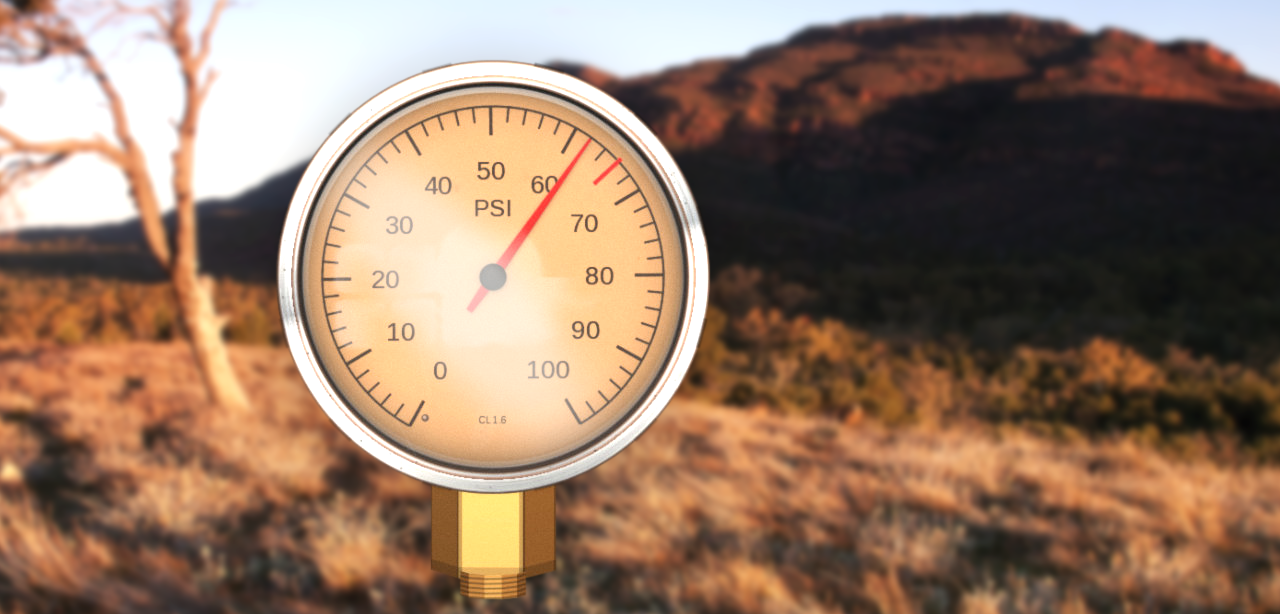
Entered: 62 psi
